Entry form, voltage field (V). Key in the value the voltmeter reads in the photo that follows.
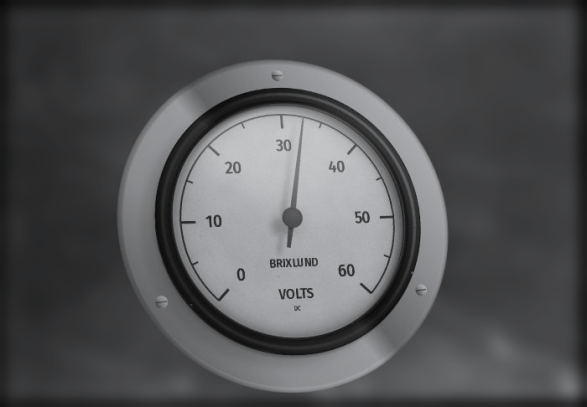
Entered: 32.5 V
